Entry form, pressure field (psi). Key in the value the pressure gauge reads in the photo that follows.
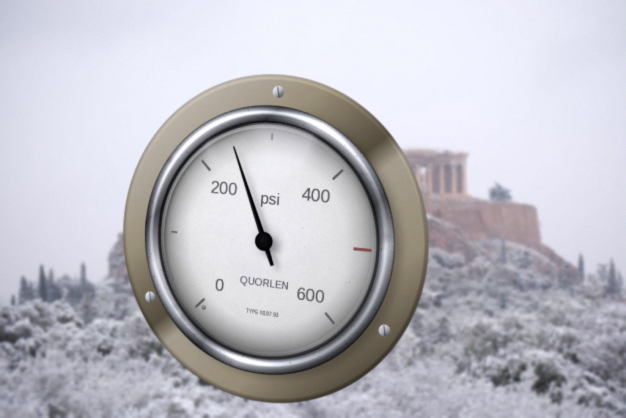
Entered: 250 psi
